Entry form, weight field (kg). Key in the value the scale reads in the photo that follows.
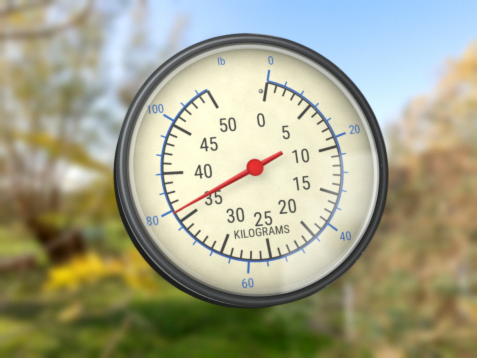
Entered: 36 kg
